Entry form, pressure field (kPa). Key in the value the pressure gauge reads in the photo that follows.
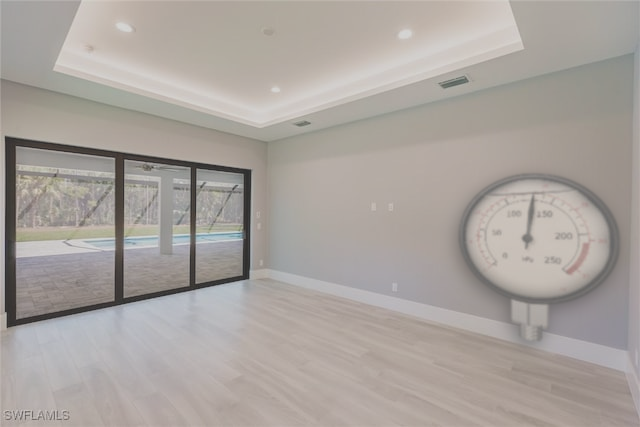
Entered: 130 kPa
